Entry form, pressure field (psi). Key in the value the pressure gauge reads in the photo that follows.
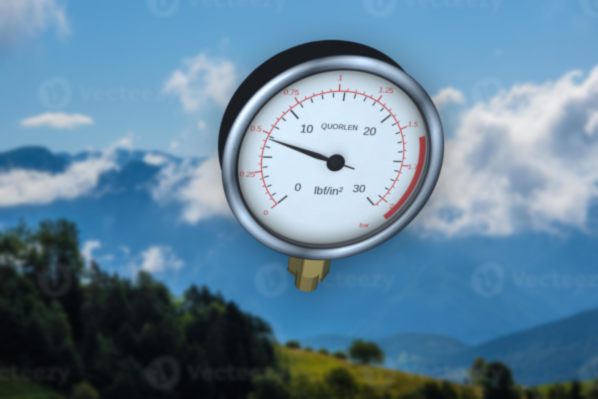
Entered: 7 psi
